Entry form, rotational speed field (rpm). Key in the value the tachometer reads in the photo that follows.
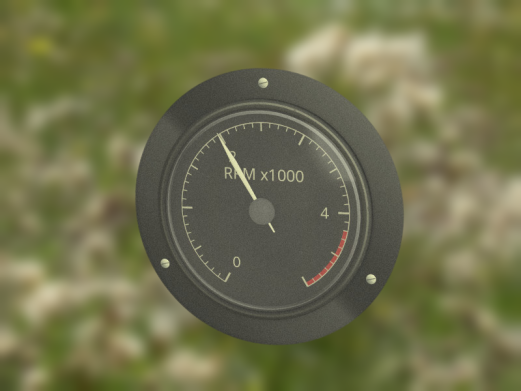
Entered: 2000 rpm
